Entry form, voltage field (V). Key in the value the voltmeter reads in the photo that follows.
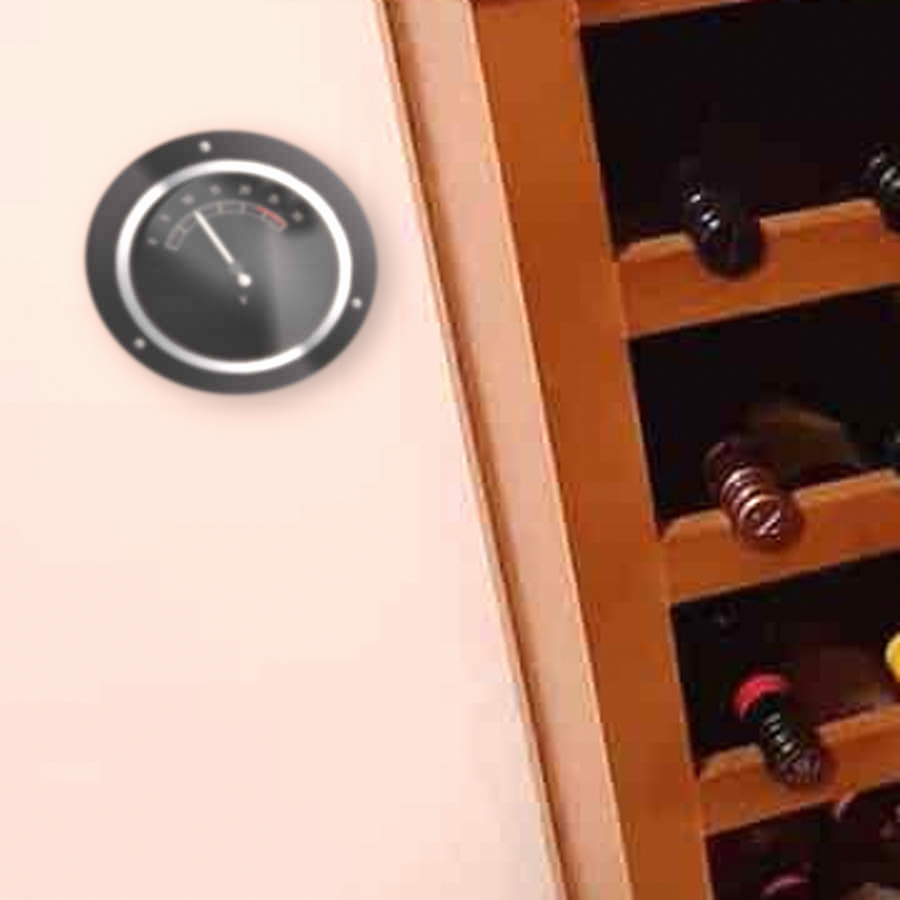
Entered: 10 V
